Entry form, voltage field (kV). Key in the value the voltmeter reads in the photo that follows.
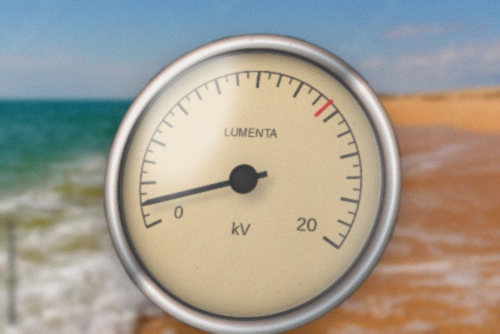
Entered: 1 kV
